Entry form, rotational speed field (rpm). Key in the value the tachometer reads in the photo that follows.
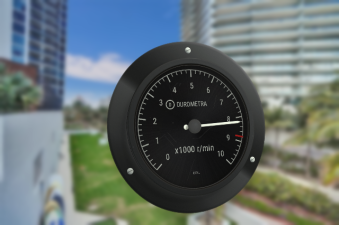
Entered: 8200 rpm
